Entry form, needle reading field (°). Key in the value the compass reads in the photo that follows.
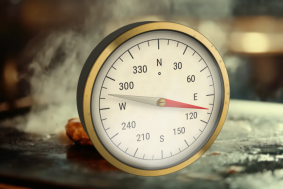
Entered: 105 °
